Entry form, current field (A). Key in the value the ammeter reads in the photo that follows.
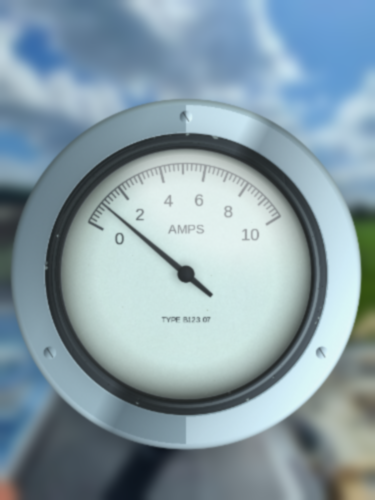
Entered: 1 A
